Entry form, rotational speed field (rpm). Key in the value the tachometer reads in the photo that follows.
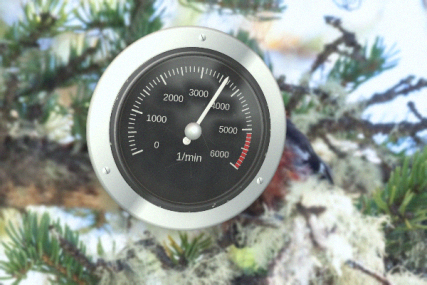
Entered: 3600 rpm
